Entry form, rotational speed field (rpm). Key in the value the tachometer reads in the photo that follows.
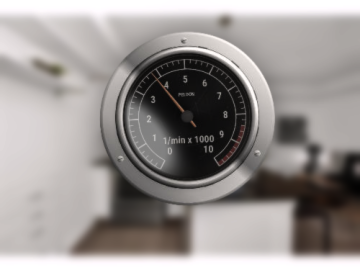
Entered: 3800 rpm
